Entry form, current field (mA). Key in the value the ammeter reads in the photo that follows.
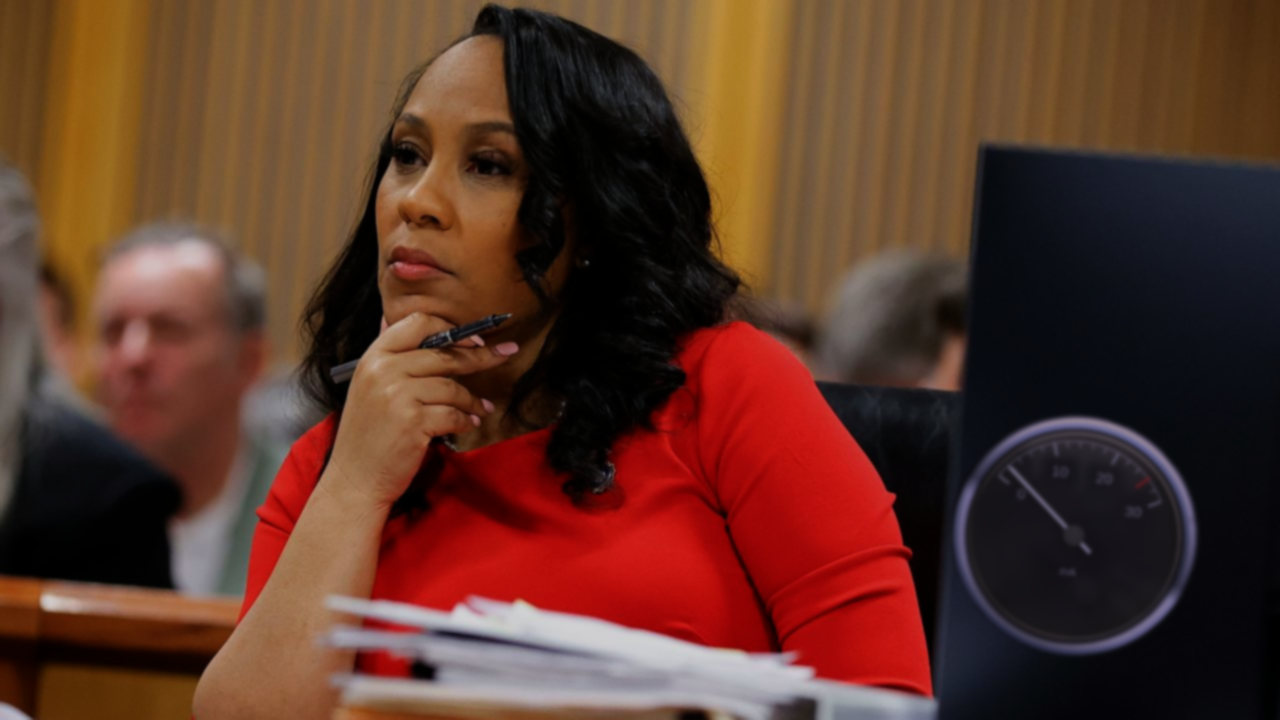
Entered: 2 mA
